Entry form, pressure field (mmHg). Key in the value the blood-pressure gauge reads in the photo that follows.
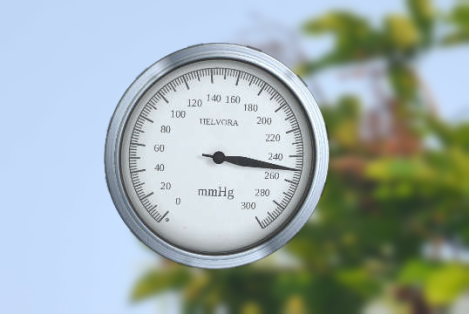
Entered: 250 mmHg
